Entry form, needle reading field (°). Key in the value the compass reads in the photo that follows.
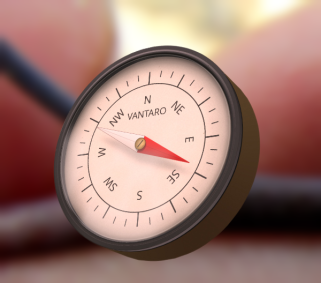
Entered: 115 °
